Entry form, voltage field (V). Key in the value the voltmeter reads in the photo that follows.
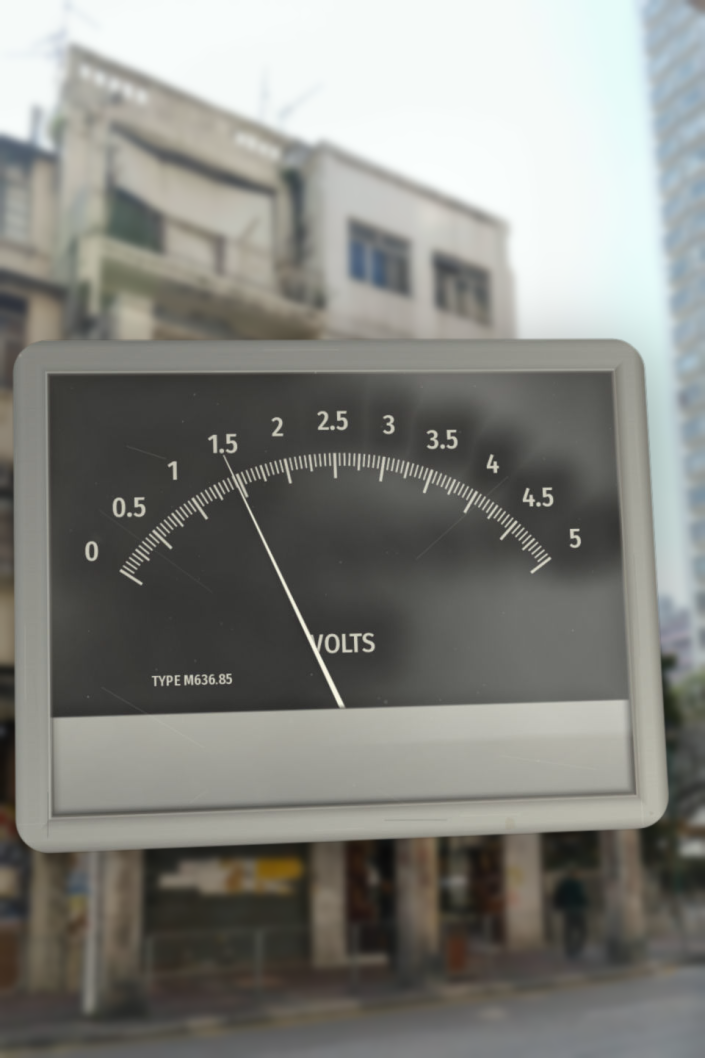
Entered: 1.45 V
